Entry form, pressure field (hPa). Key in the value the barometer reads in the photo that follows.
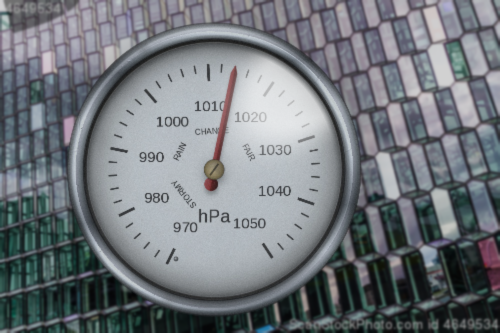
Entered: 1014 hPa
